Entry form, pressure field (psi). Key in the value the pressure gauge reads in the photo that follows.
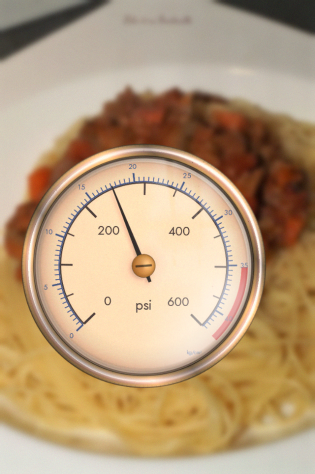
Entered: 250 psi
